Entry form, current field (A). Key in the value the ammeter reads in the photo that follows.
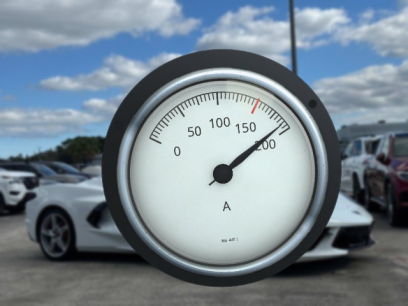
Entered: 190 A
